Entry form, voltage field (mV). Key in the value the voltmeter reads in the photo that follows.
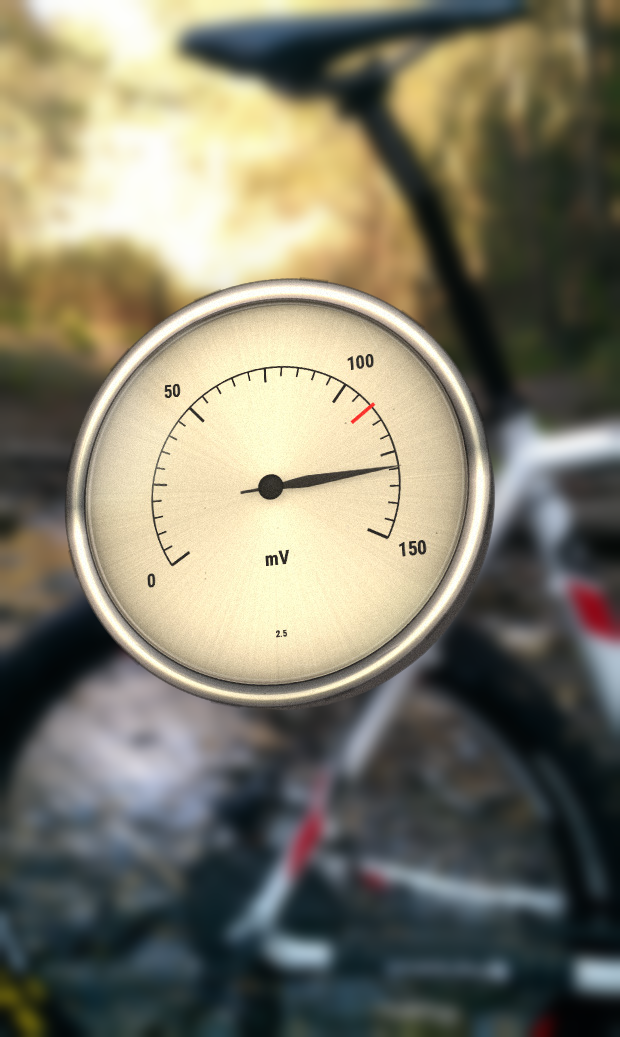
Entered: 130 mV
